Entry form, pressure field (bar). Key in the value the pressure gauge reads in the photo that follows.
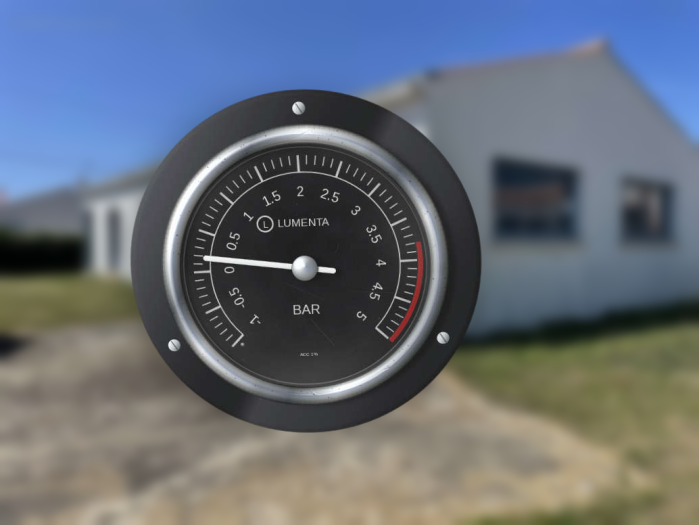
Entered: 0.2 bar
